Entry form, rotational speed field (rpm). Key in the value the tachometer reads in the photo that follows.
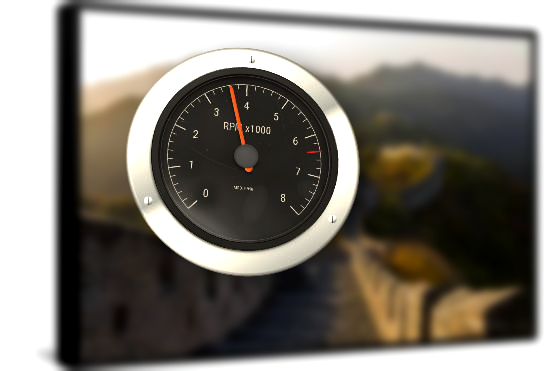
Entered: 3600 rpm
